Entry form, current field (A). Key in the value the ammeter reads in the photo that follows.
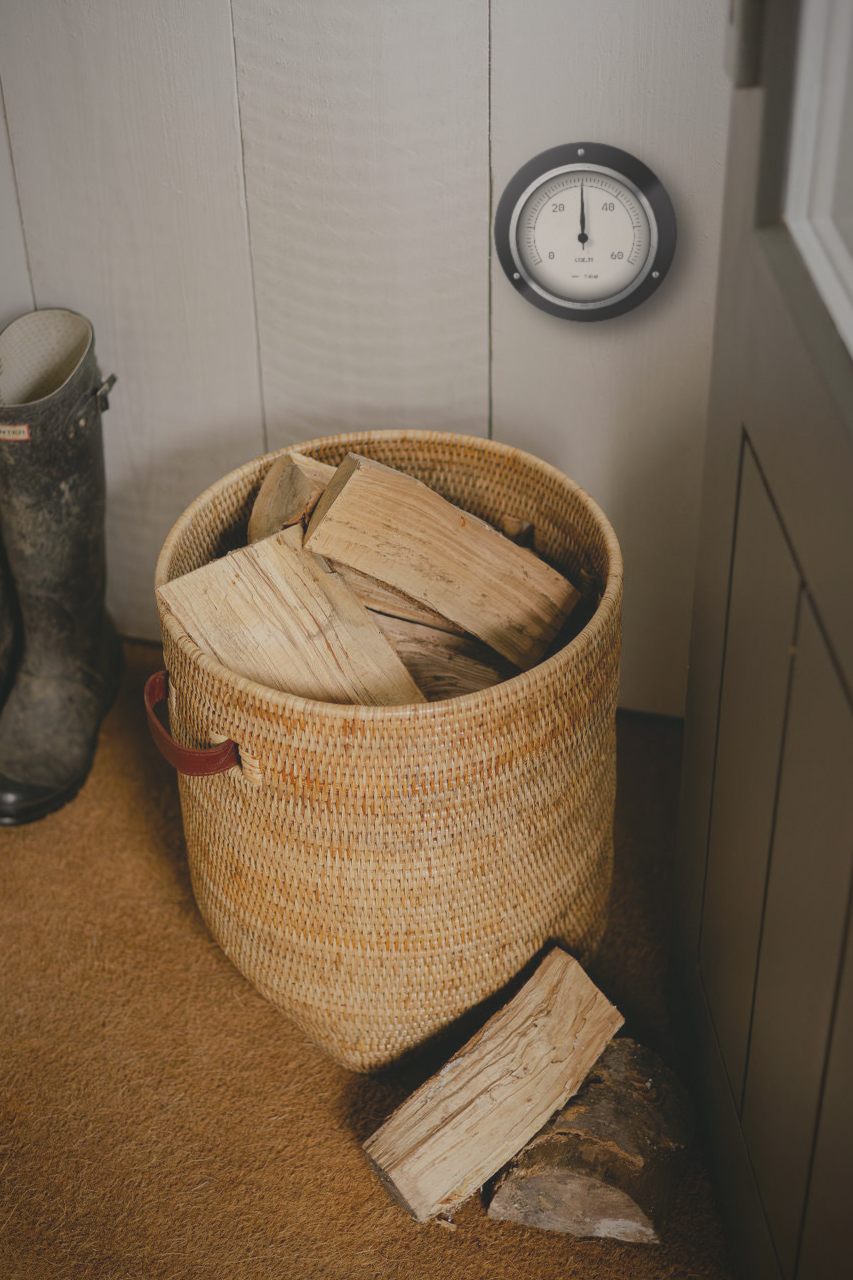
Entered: 30 A
